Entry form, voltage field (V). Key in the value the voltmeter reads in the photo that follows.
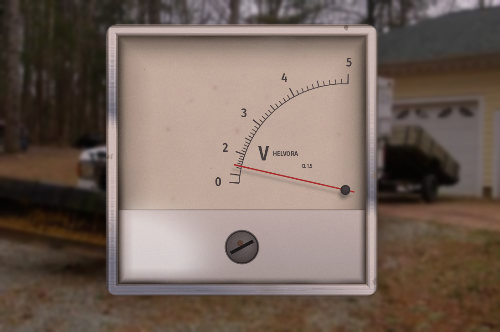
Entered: 1.5 V
